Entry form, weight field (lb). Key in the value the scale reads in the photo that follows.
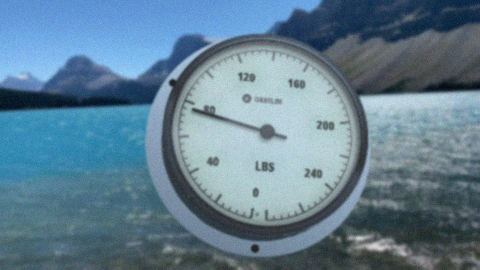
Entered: 76 lb
